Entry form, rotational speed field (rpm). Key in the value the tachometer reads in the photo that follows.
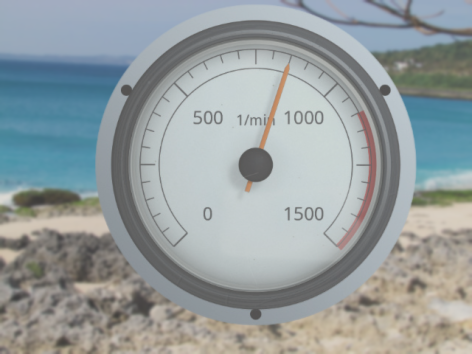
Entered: 850 rpm
